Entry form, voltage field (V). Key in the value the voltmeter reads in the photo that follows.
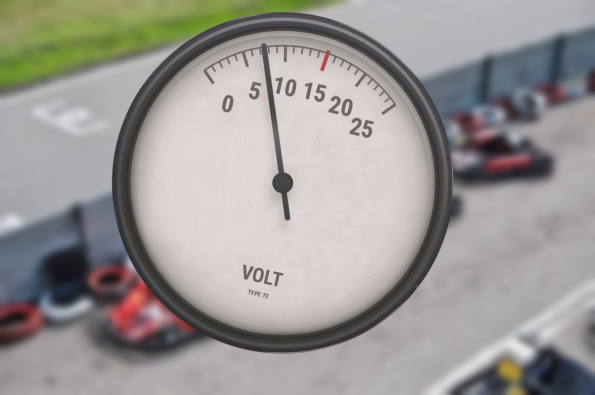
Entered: 7.5 V
